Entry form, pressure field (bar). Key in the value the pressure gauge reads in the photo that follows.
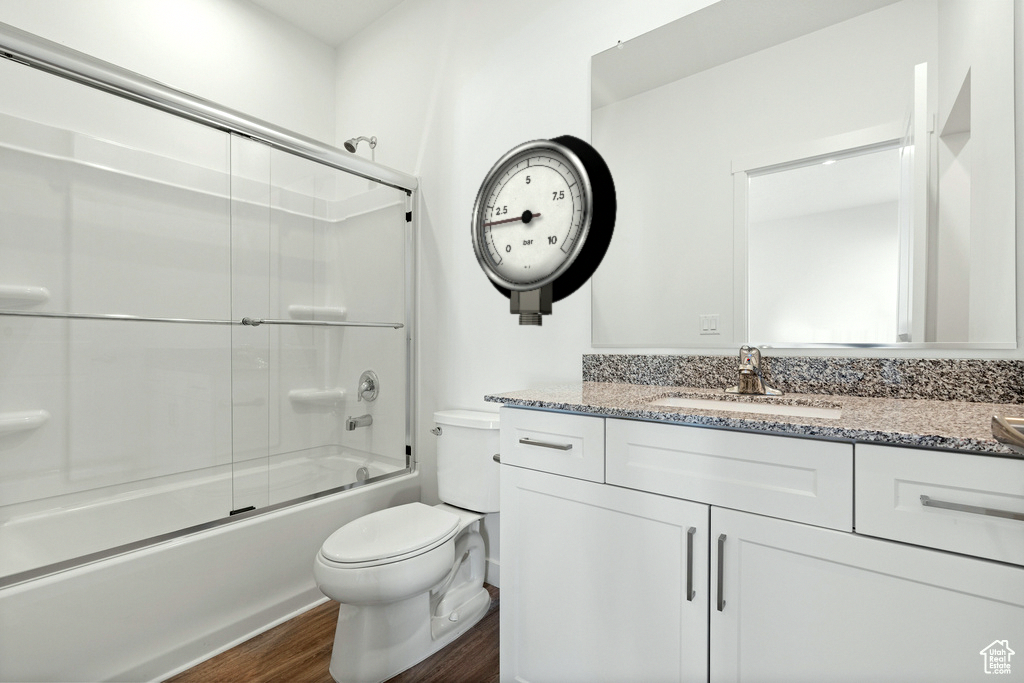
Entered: 1.75 bar
